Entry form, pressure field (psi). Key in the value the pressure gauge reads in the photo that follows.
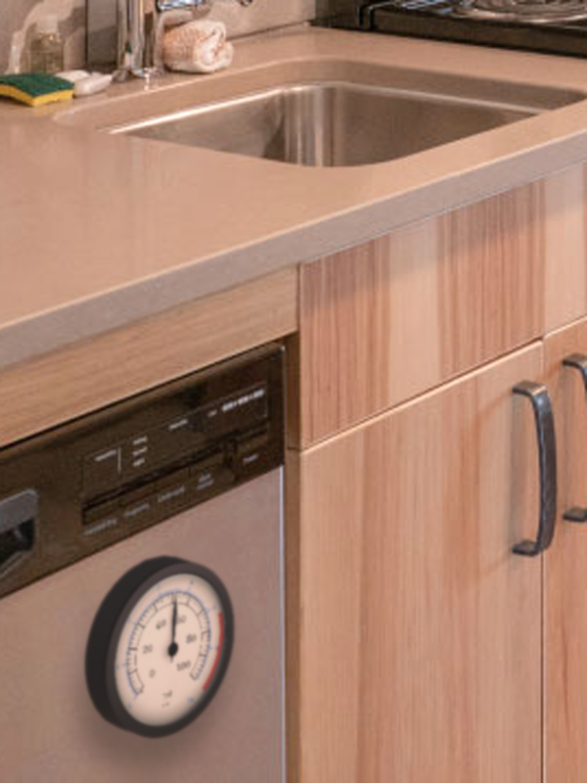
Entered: 50 psi
